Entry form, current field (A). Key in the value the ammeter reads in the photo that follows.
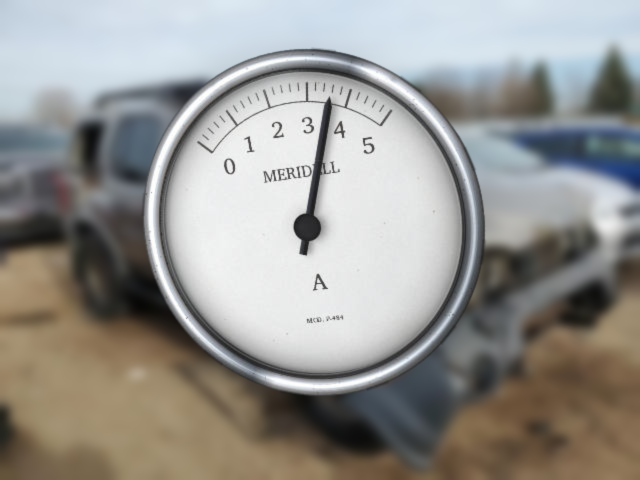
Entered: 3.6 A
